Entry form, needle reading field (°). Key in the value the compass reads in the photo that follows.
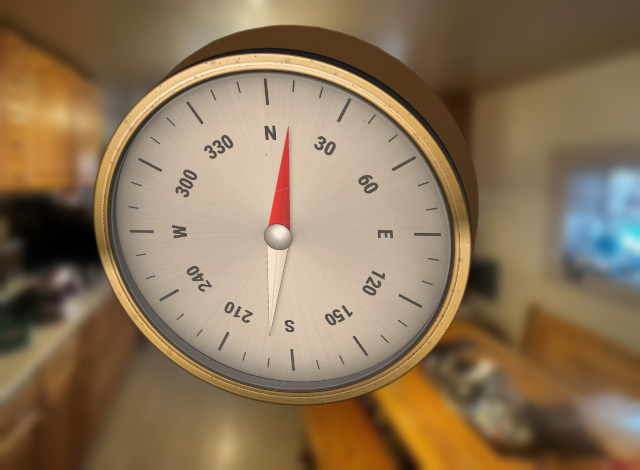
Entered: 10 °
